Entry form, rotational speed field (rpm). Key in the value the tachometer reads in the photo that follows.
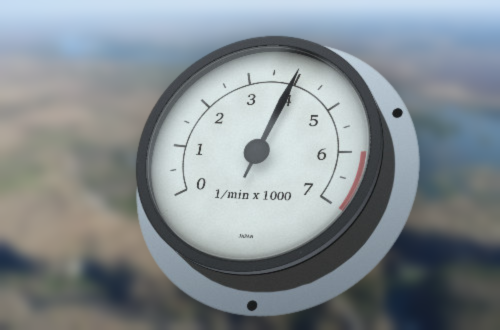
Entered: 4000 rpm
